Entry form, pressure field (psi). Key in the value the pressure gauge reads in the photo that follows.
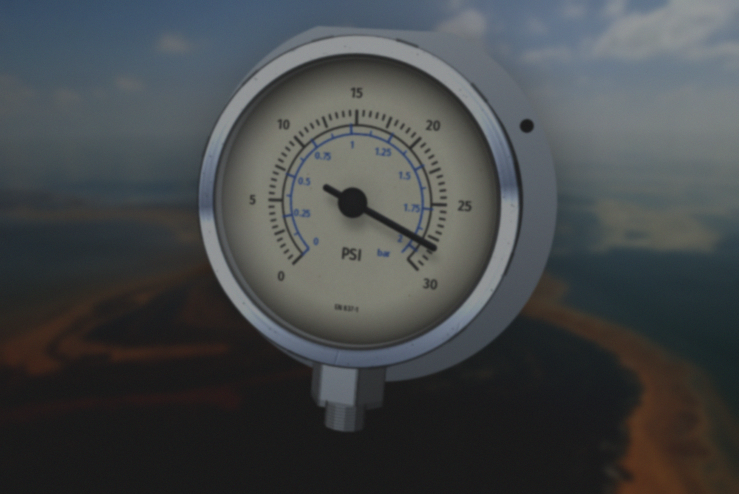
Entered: 28 psi
